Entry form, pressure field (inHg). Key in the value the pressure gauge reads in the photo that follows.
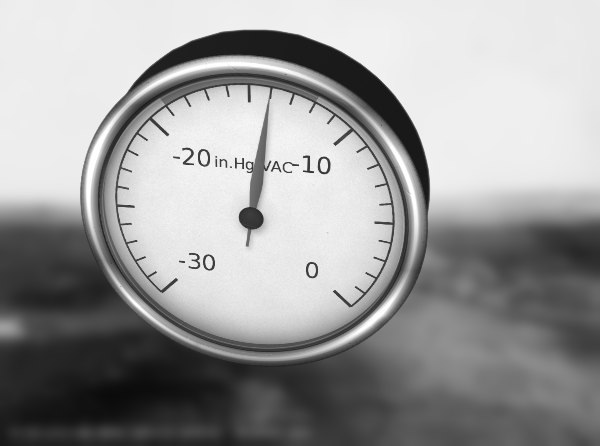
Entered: -14 inHg
